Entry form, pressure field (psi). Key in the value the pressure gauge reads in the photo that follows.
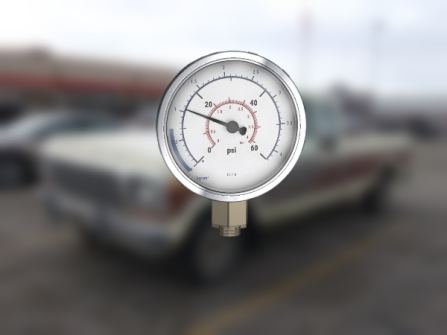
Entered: 15 psi
